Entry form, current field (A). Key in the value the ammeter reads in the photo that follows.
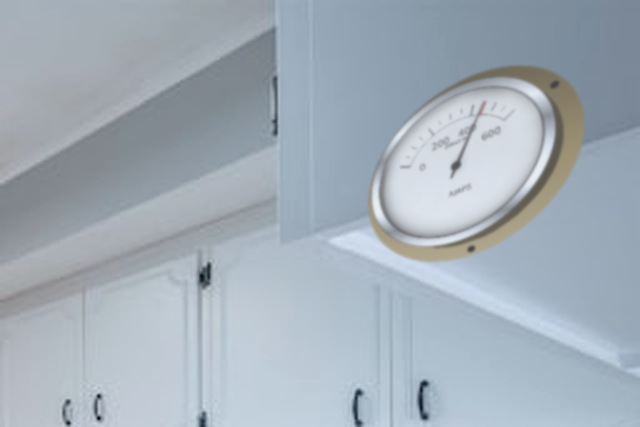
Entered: 450 A
